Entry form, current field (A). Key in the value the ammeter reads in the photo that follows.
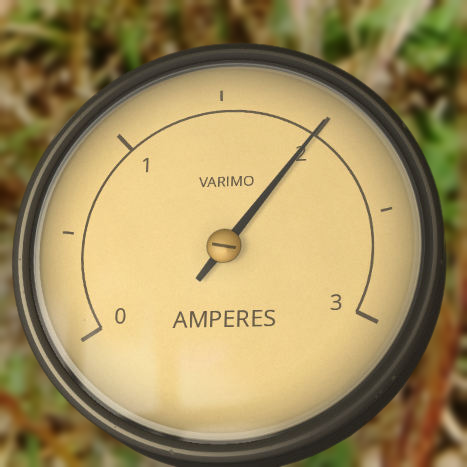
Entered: 2 A
